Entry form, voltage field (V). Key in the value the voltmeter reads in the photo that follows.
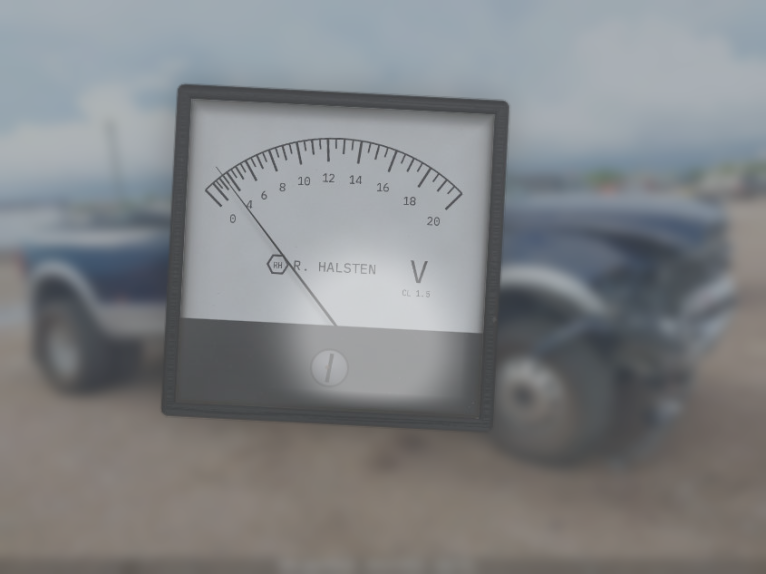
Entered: 3.5 V
